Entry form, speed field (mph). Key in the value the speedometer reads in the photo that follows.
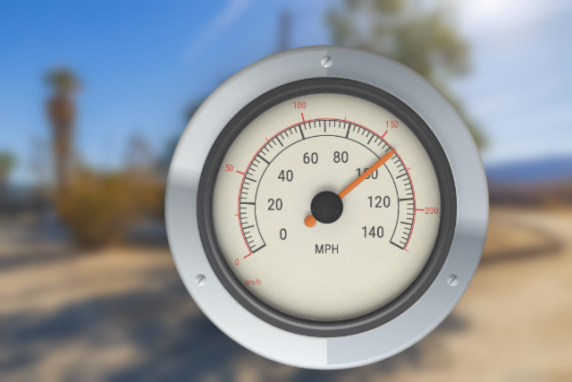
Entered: 100 mph
